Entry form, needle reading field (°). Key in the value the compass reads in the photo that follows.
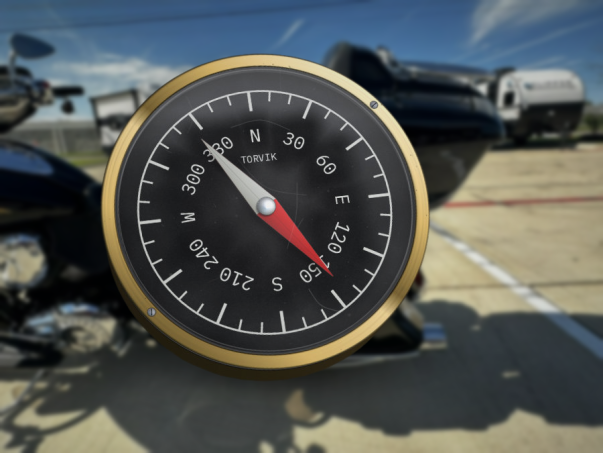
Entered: 145 °
